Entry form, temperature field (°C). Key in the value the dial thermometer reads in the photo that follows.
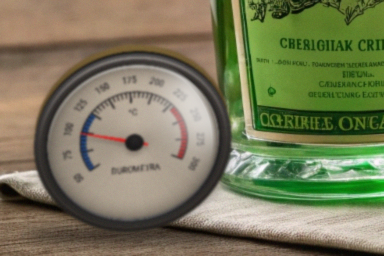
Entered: 100 °C
